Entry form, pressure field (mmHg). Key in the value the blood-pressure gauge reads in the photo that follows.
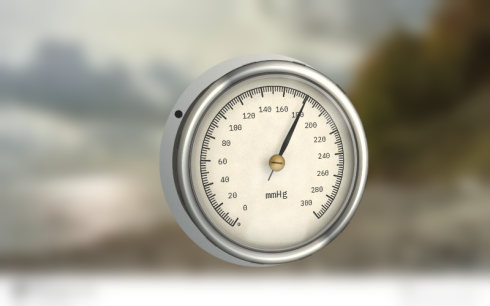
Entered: 180 mmHg
